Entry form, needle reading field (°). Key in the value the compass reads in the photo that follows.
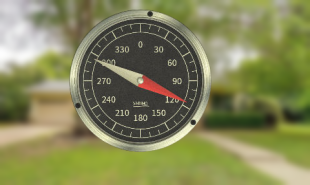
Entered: 115 °
